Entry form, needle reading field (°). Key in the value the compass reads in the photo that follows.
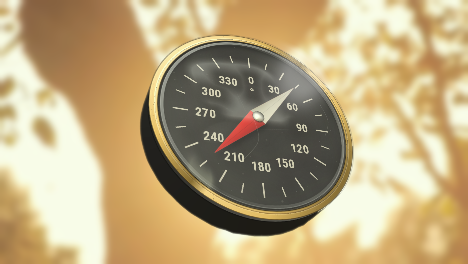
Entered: 225 °
